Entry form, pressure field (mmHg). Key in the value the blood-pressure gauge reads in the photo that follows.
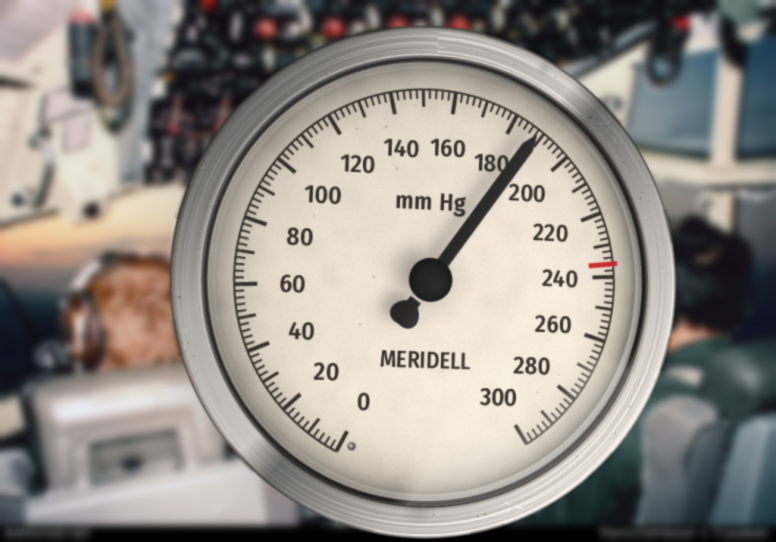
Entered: 188 mmHg
